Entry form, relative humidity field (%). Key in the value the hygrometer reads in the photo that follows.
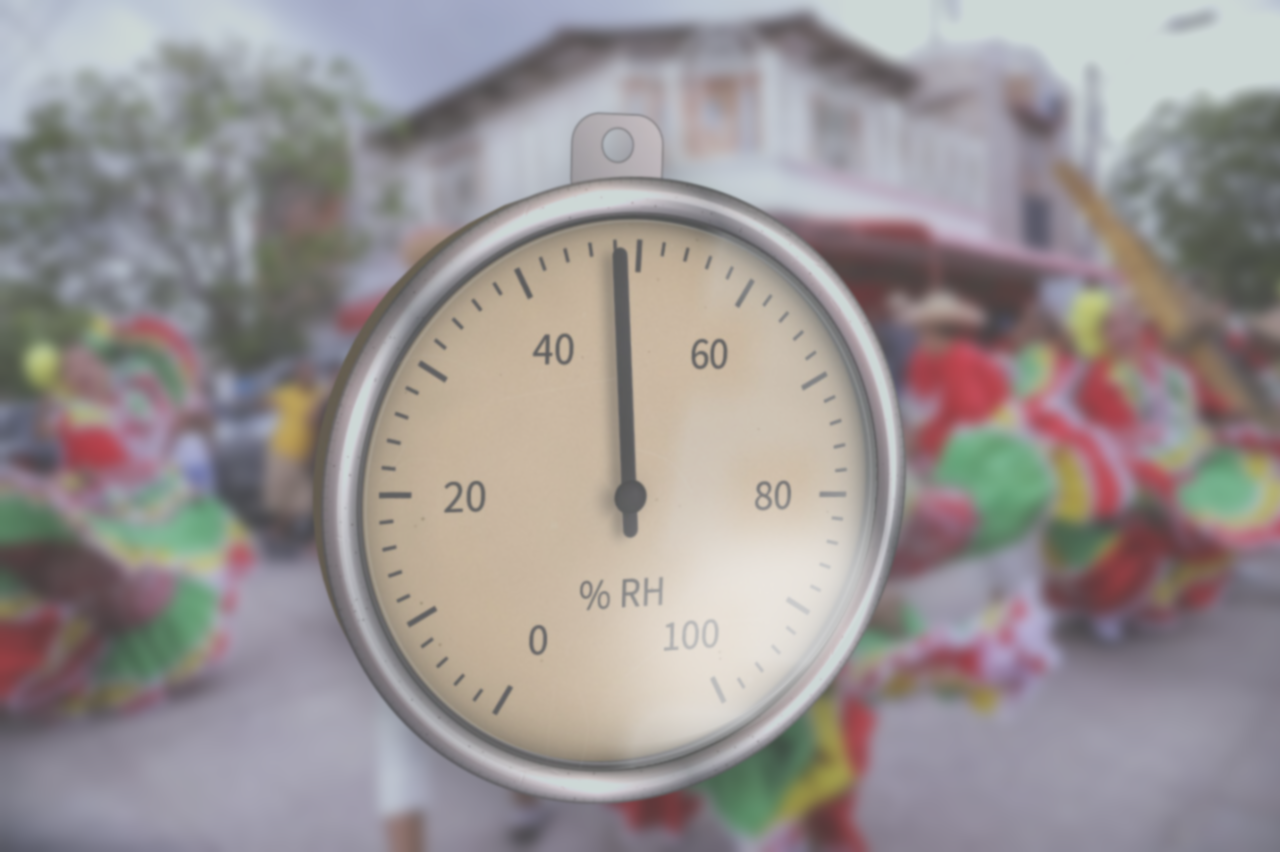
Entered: 48 %
